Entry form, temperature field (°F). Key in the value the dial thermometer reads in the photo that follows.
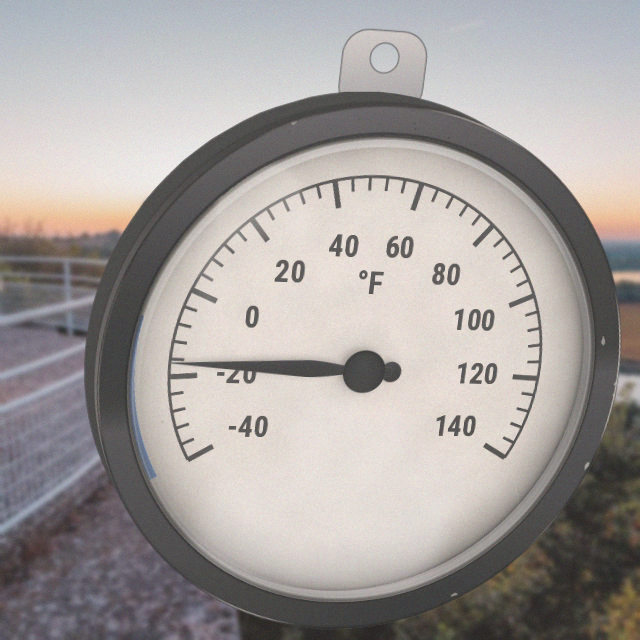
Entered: -16 °F
